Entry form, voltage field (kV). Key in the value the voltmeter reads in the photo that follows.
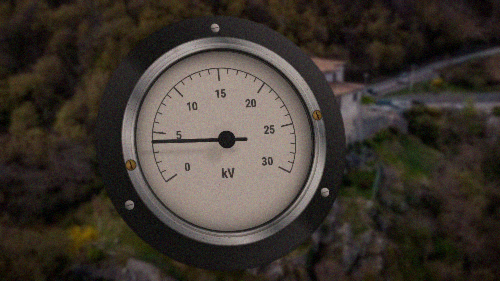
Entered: 4 kV
